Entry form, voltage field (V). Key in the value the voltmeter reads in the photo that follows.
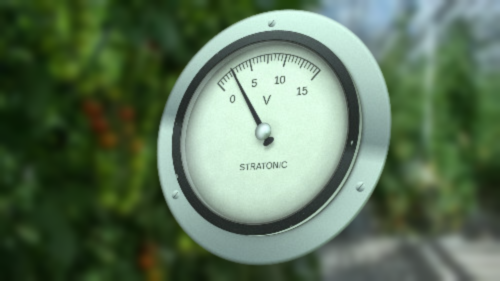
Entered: 2.5 V
